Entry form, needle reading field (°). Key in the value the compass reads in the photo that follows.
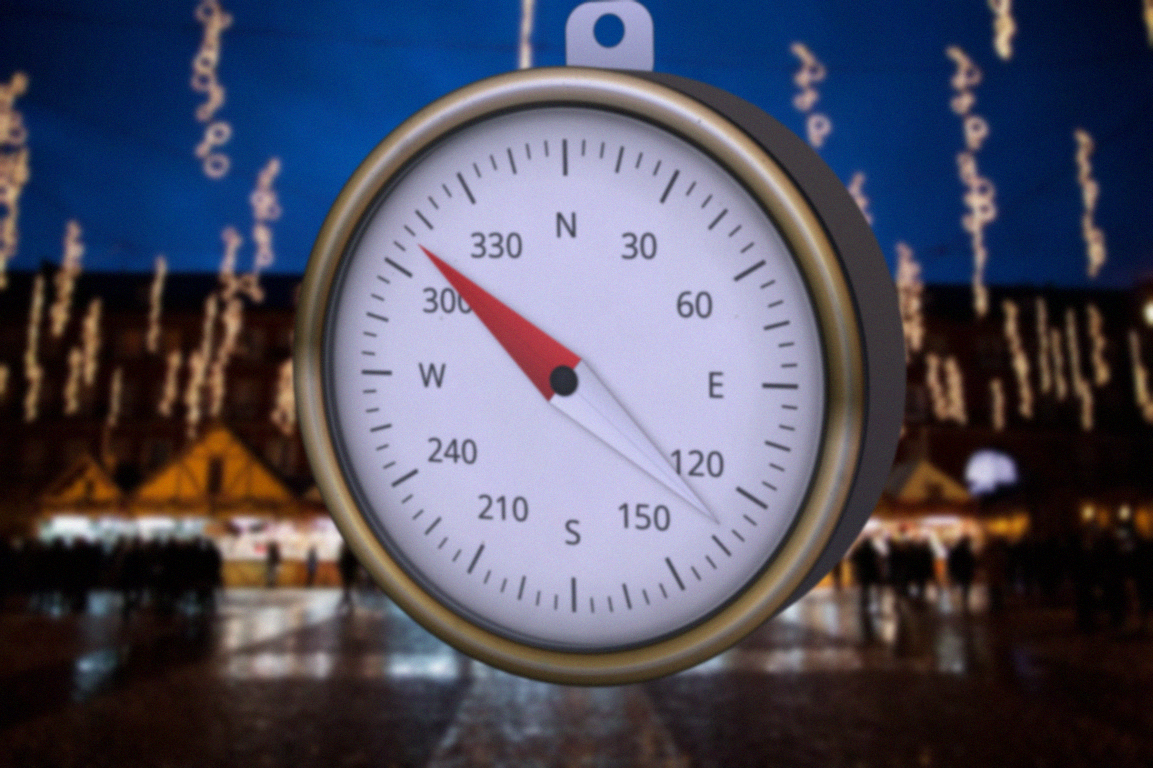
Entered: 310 °
